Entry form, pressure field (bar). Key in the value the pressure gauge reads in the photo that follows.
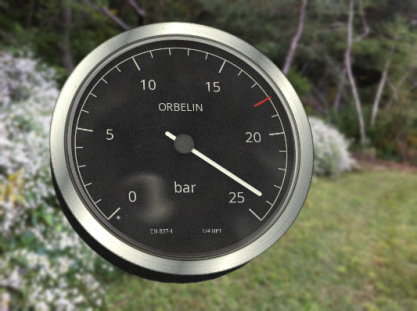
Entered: 24 bar
